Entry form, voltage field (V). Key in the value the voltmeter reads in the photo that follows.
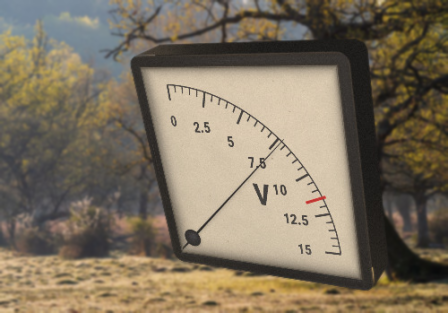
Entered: 7.75 V
